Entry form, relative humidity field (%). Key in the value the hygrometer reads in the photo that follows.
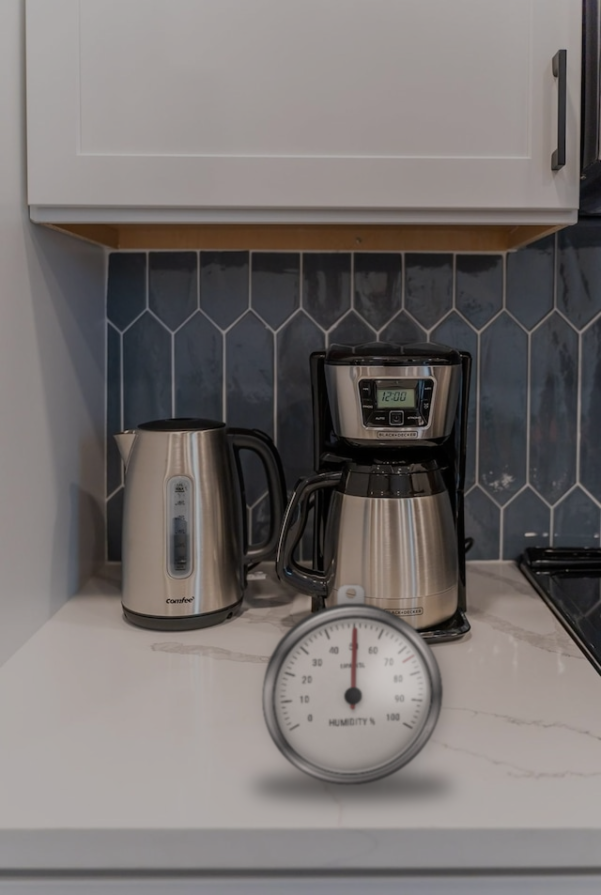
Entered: 50 %
